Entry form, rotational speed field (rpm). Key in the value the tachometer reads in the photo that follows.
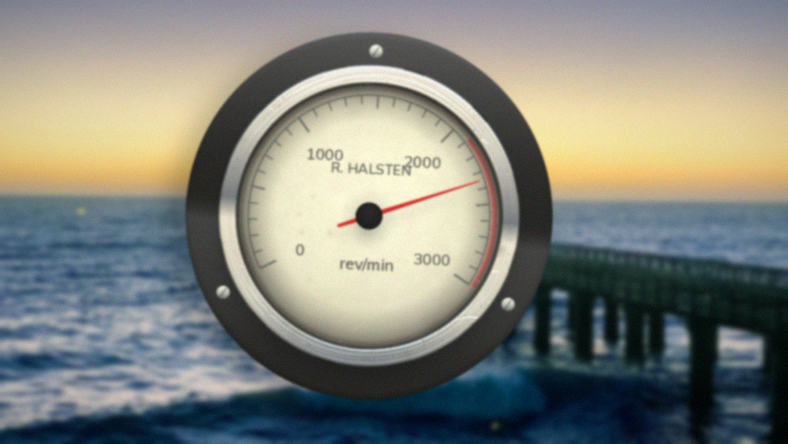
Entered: 2350 rpm
